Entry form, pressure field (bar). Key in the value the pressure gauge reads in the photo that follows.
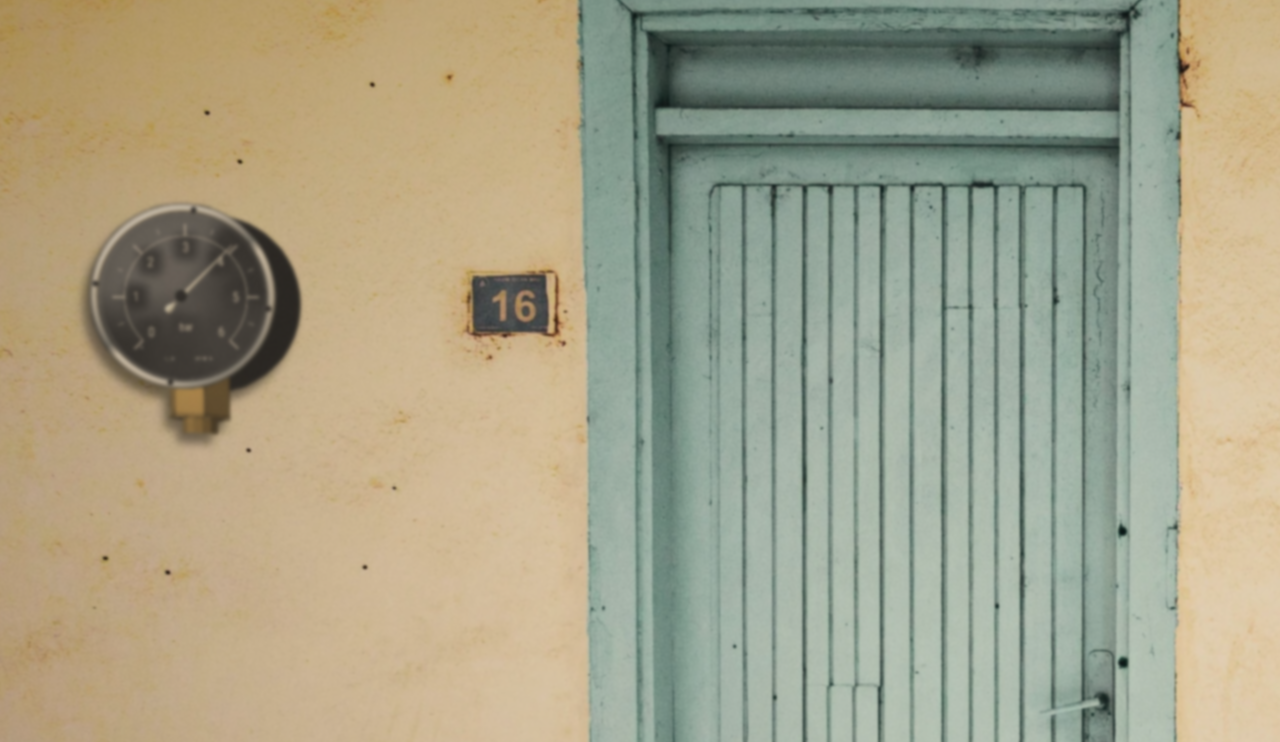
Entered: 4 bar
